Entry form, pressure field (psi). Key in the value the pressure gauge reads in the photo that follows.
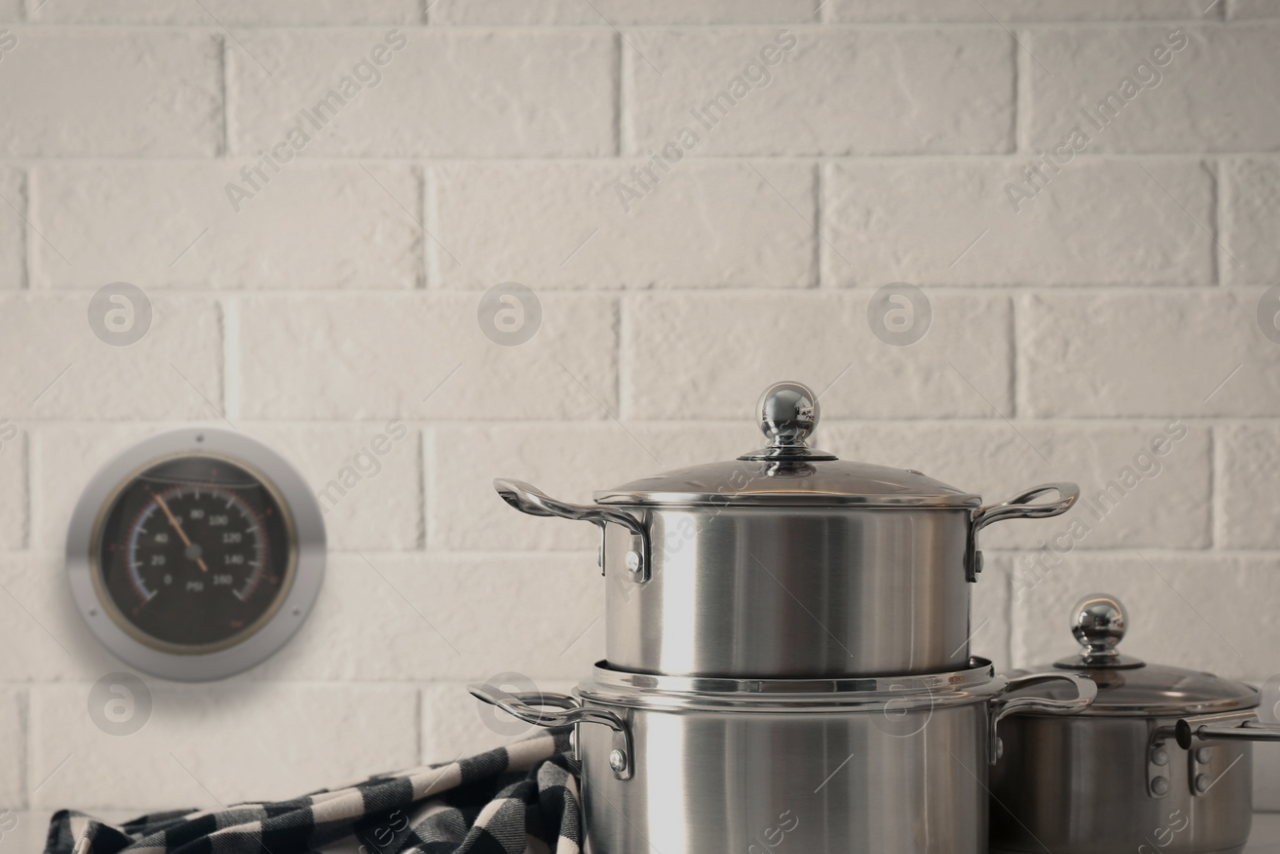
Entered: 60 psi
